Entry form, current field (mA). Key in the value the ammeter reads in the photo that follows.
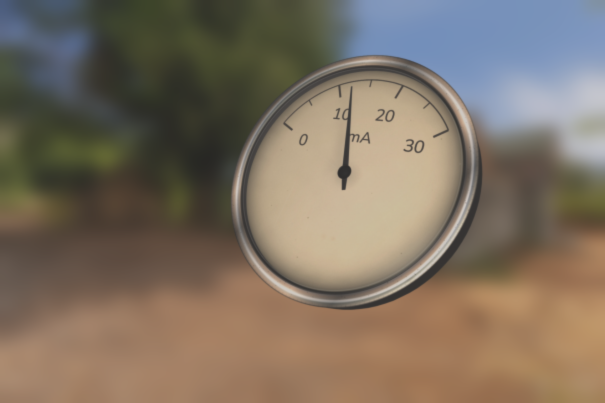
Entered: 12.5 mA
